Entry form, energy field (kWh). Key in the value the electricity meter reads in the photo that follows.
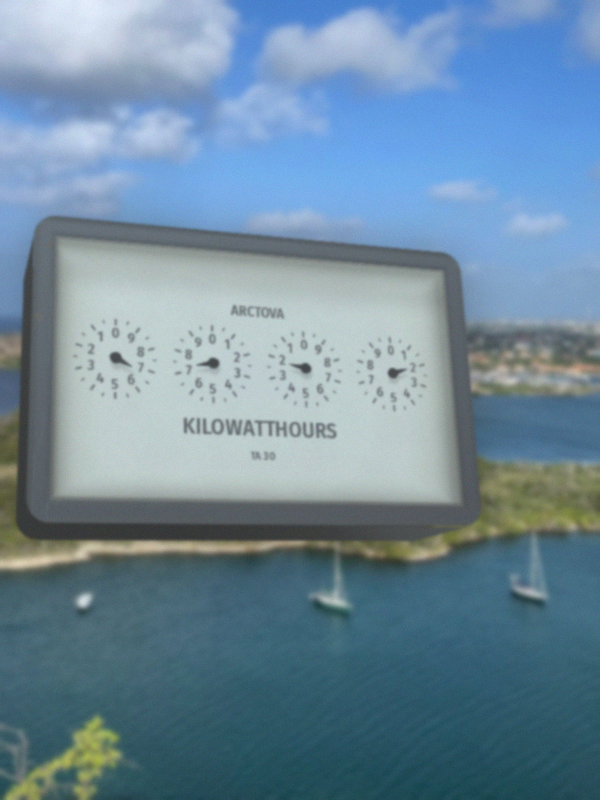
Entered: 6722 kWh
